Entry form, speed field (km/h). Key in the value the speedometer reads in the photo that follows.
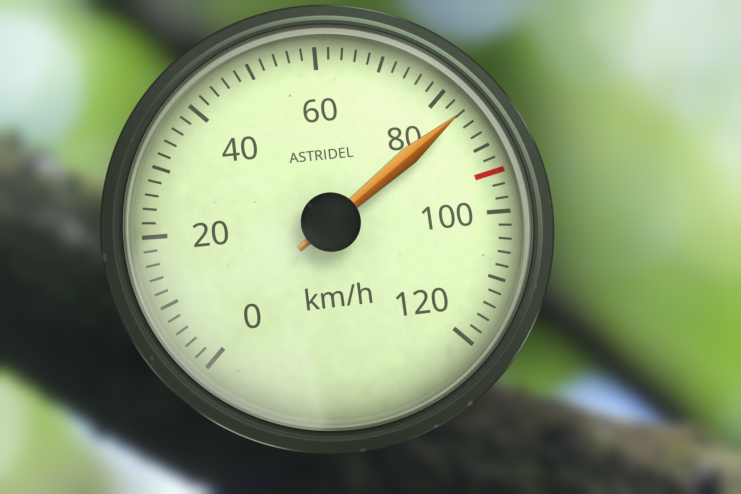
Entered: 84 km/h
